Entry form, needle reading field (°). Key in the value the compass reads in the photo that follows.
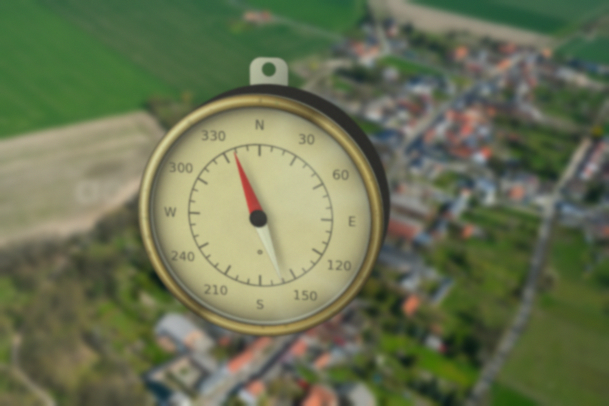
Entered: 340 °
